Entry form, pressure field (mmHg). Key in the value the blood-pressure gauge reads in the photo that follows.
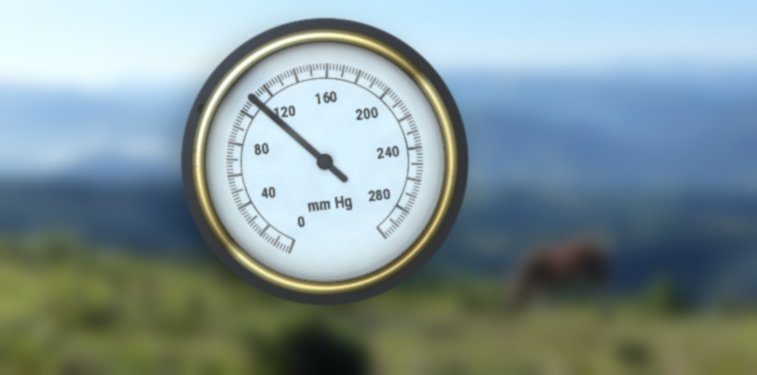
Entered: 110 mmHg
